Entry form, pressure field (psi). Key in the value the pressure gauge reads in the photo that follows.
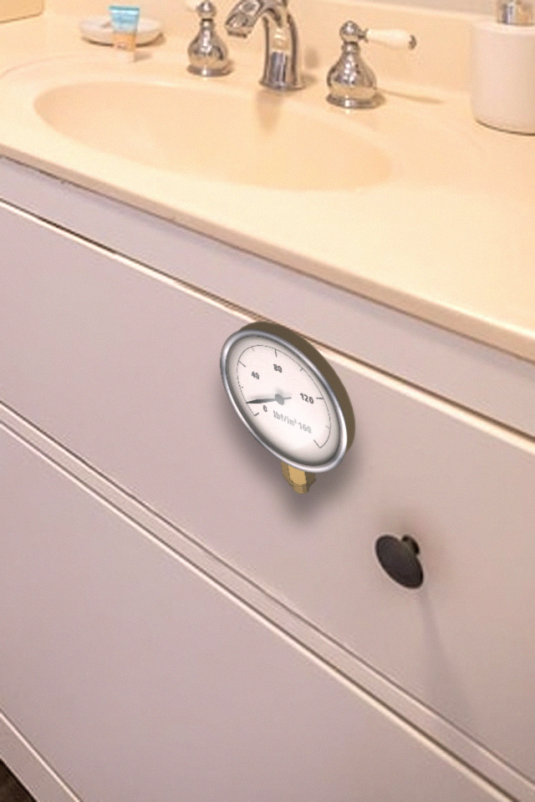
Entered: 10 psi
